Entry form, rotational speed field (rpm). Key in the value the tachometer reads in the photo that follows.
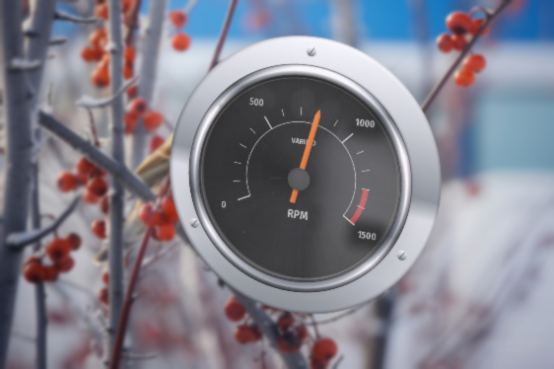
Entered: 800 rpm
